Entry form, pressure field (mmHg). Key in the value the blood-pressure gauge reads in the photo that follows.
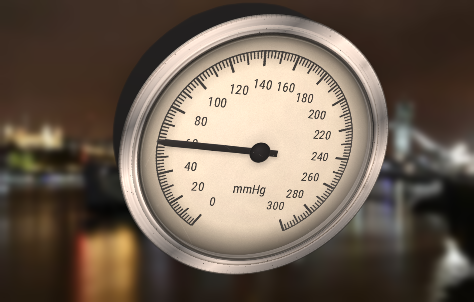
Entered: 60 mmHg
